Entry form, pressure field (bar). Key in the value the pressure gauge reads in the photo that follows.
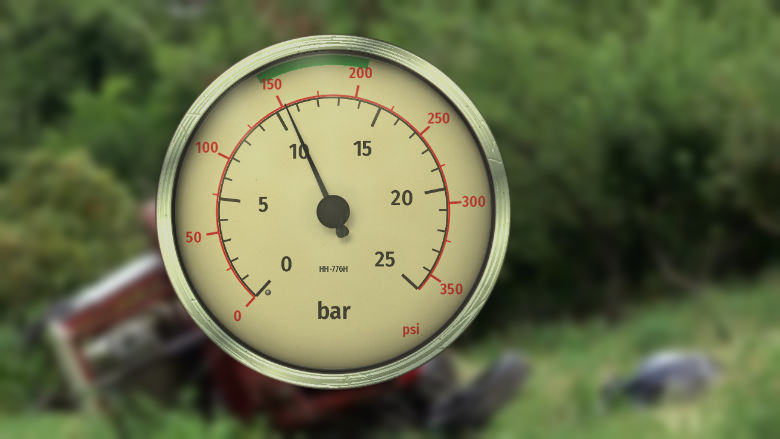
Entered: 10.5 bar
